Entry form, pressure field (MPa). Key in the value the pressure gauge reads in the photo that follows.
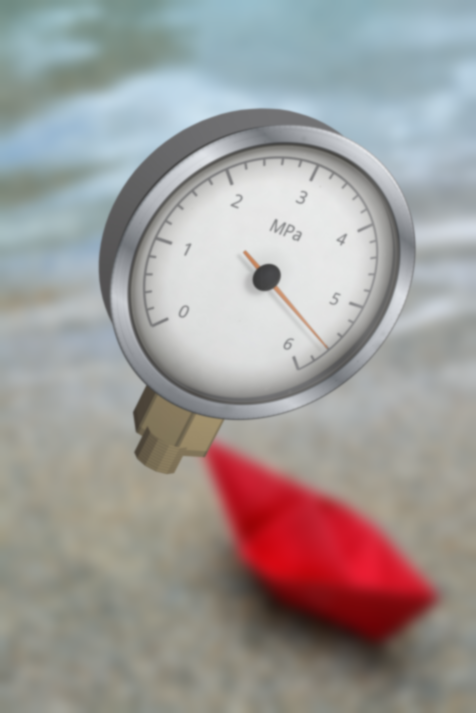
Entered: 5.6 MPa
